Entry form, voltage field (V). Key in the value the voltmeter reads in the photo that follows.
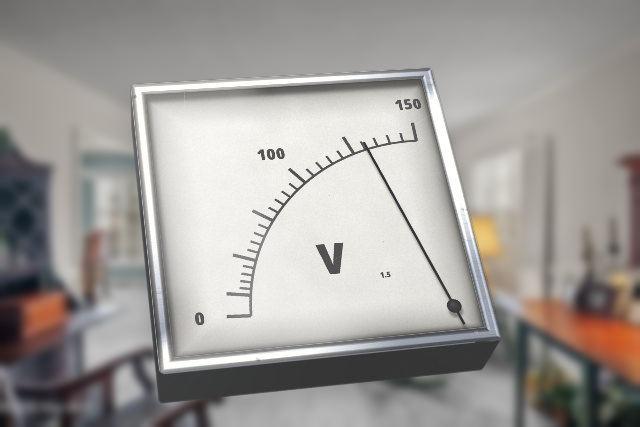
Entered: 130 V
